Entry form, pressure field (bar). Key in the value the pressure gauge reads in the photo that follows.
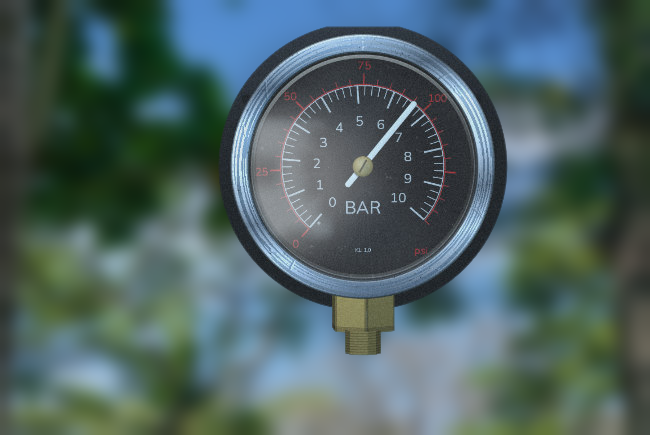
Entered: 6.6 bar
